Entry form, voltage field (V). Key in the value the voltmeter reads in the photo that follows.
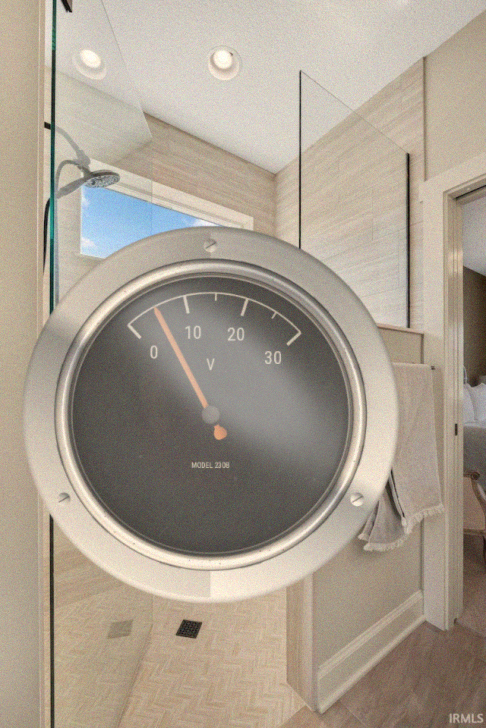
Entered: 5 V
